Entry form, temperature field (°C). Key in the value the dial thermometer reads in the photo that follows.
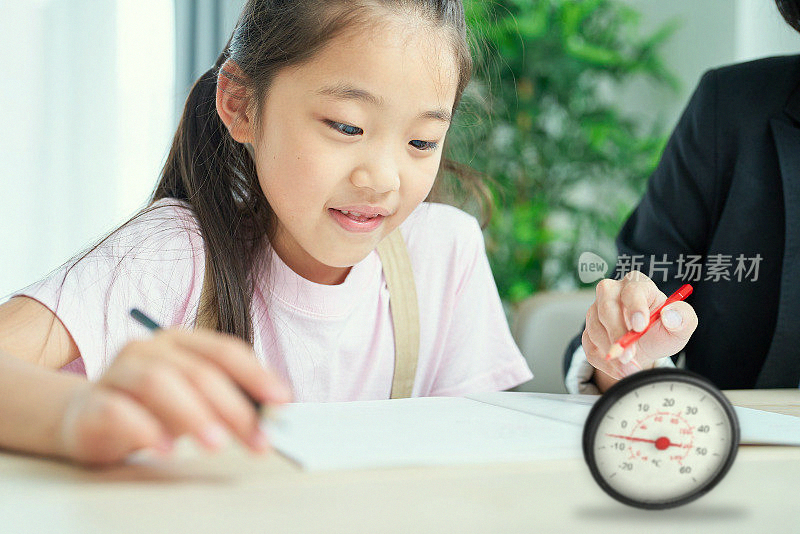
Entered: -5 °C
